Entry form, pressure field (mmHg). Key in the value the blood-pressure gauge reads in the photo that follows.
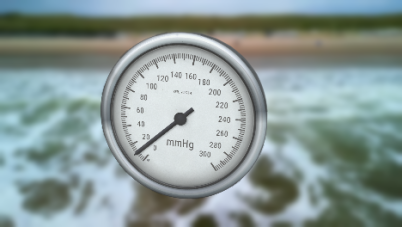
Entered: 10 mmHg
